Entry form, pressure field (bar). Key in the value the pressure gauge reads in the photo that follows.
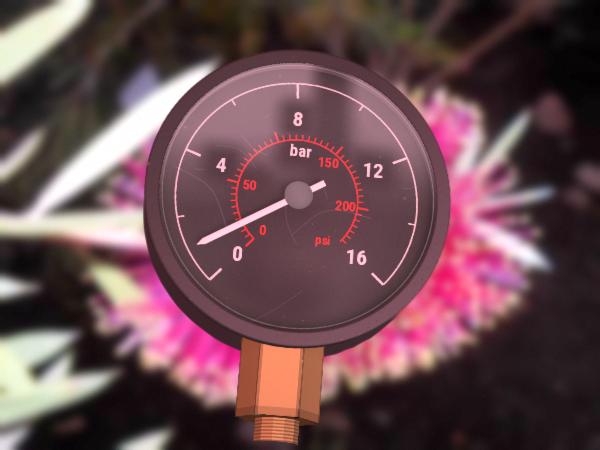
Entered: 1 bar
